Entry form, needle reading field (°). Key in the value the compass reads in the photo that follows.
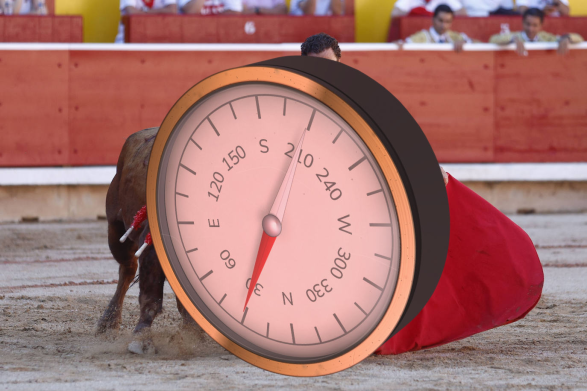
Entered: 30 °
